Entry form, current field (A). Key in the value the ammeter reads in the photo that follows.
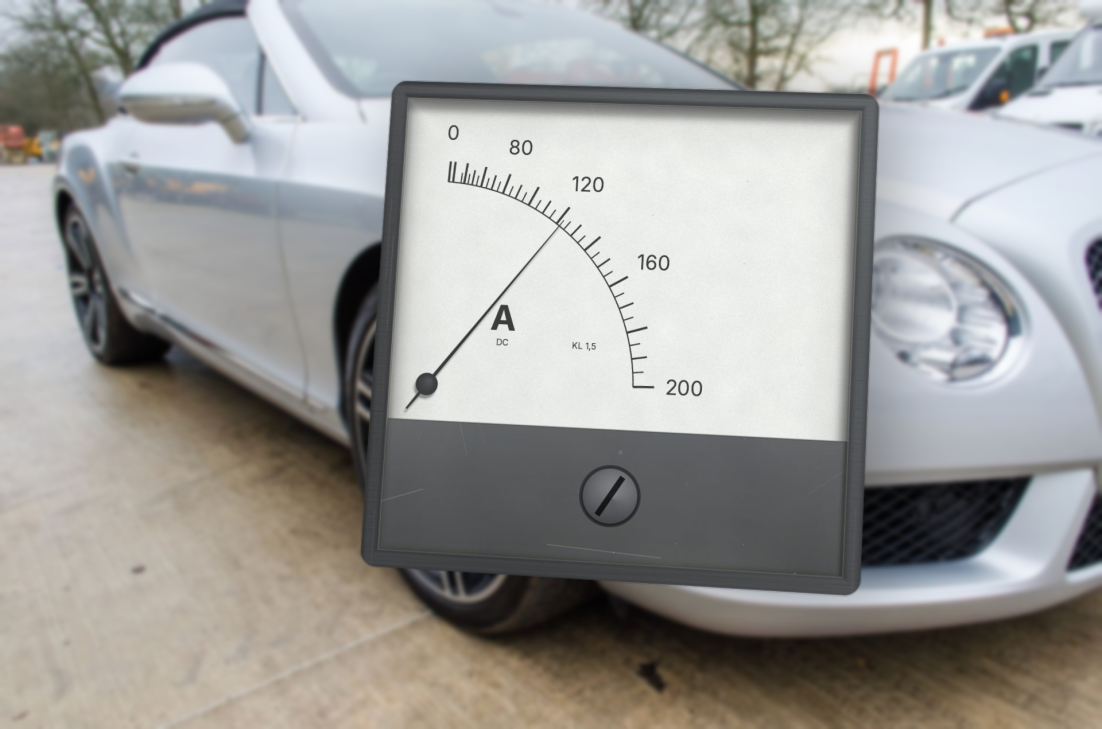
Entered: 122.5 A
